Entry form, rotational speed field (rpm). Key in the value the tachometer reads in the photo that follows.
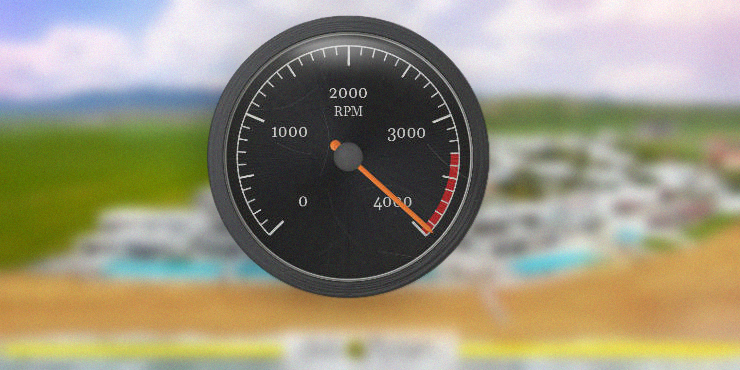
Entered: 3950 rpm
